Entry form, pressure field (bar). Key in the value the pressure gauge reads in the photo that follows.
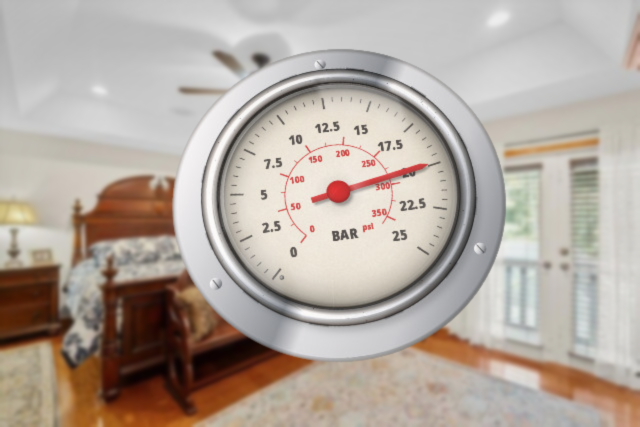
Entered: 20 bar
